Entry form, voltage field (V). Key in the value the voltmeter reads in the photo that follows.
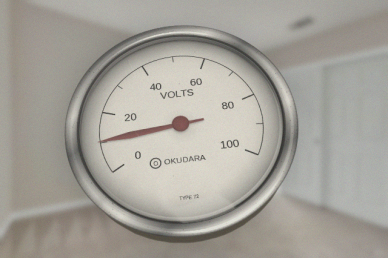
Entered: 10 V
